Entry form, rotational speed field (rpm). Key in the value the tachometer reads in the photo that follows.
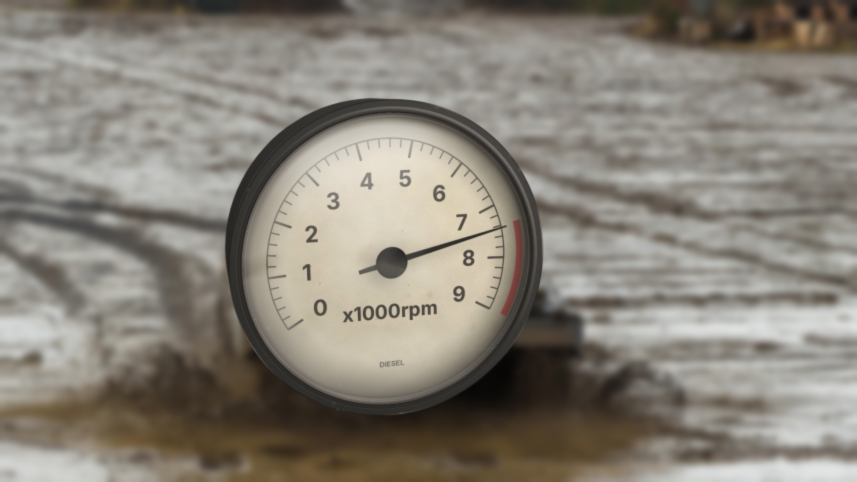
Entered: 7400 rpm
